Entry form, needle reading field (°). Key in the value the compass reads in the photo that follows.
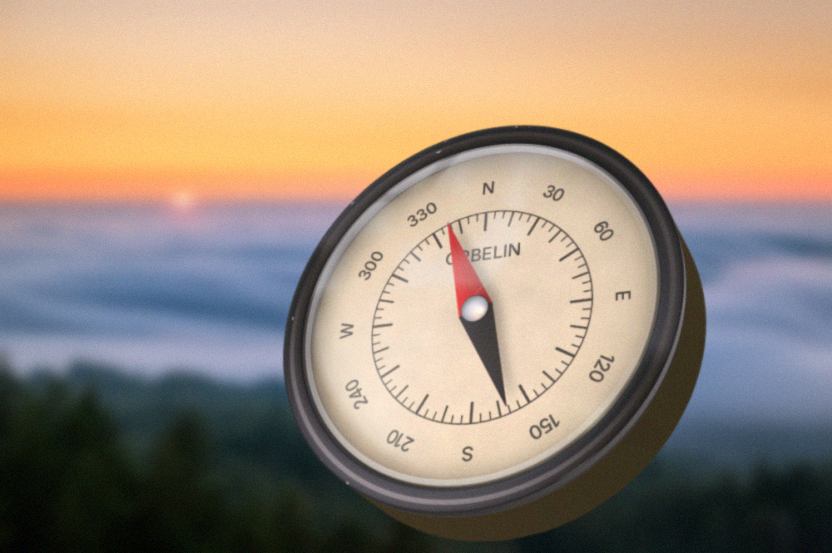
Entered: 340 °
